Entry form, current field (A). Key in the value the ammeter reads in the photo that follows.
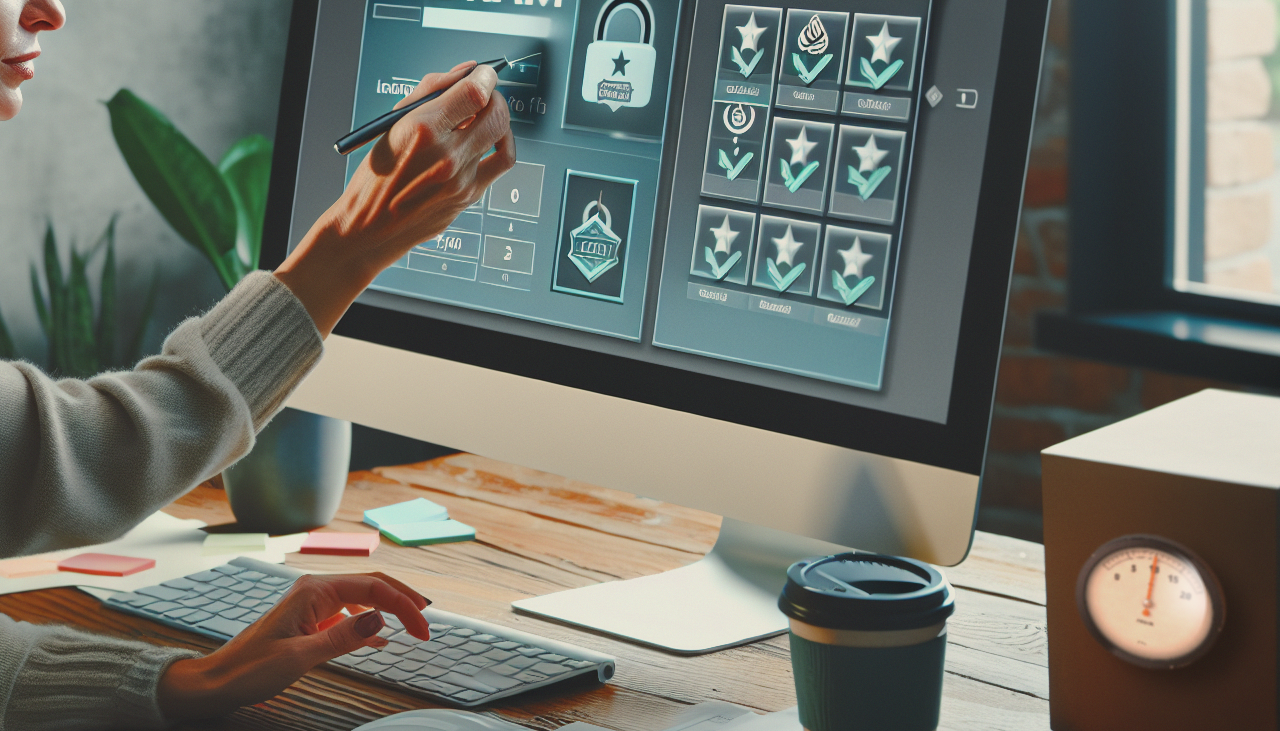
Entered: 10 A
